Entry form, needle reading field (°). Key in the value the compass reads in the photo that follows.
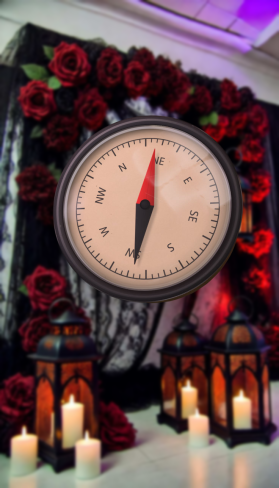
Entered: 40 °
